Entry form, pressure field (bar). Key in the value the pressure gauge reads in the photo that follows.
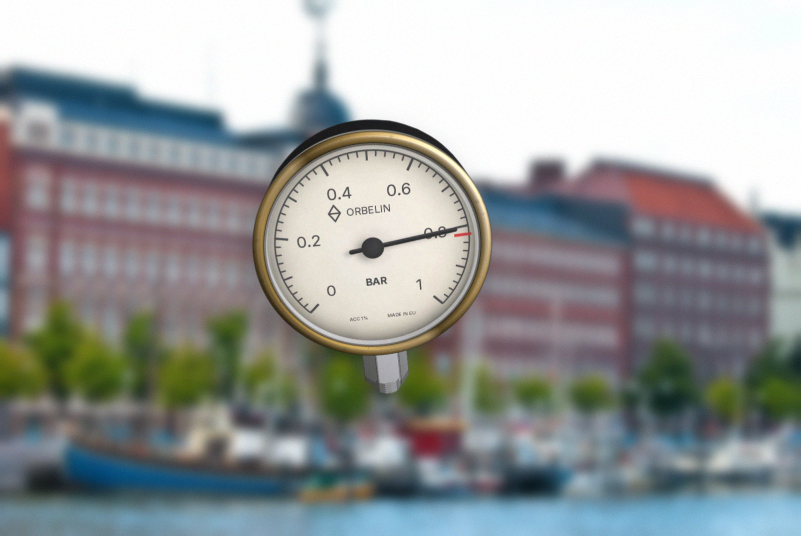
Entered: 0.8 bar
